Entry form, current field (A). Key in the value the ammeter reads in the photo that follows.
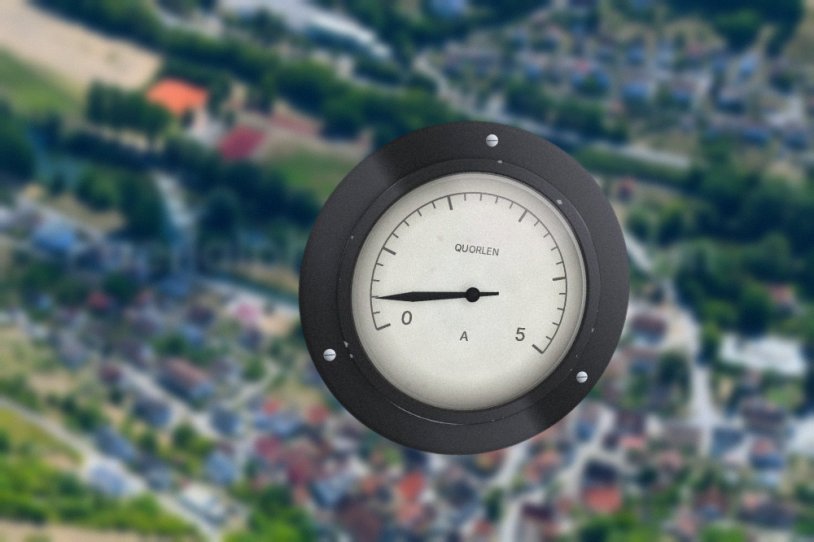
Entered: 0.4 A
